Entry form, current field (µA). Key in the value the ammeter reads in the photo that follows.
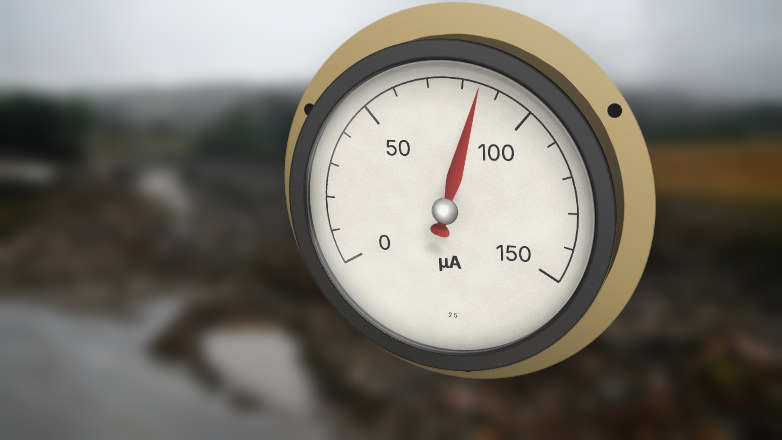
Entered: 85 µA
